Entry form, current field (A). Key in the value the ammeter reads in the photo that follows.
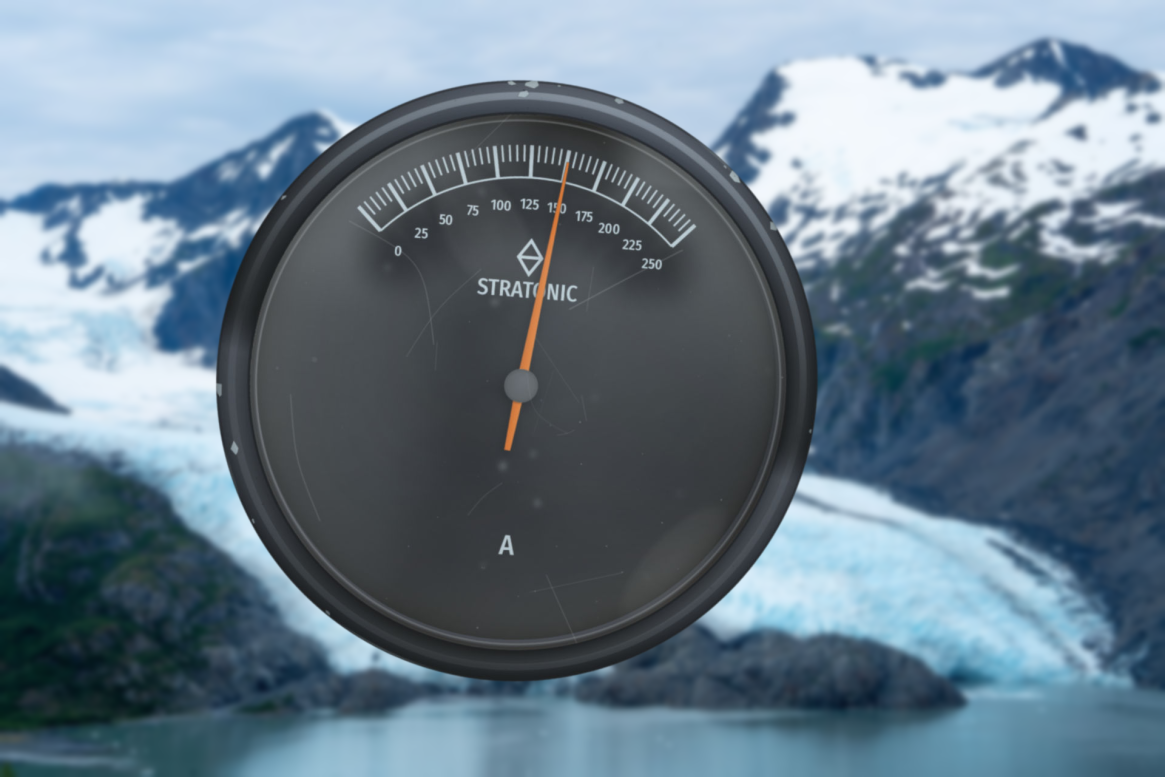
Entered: 150 A
